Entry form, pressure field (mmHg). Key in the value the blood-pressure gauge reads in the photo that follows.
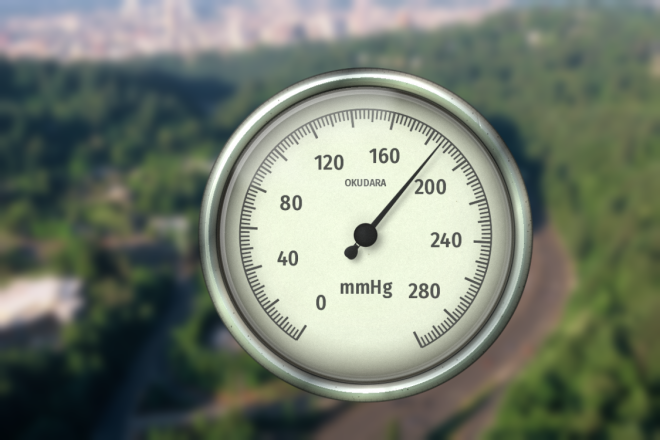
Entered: 186 mmHg
